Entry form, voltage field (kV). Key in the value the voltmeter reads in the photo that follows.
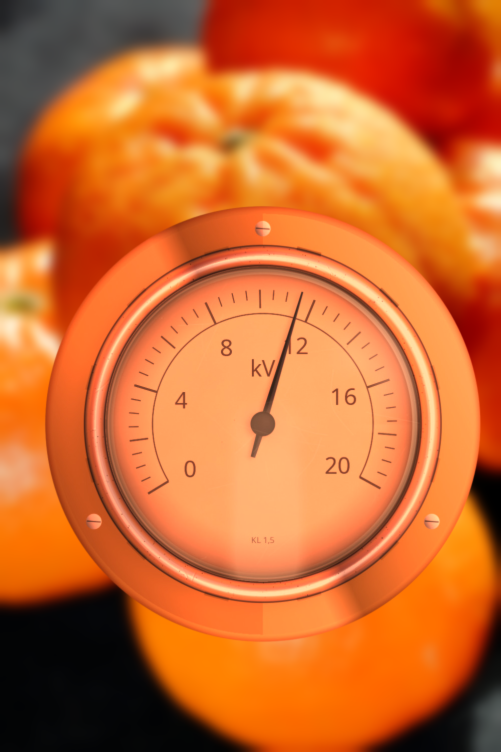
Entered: 11.5 kV
